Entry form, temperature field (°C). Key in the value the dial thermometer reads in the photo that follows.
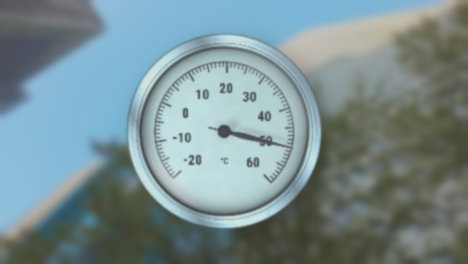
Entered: 50 °C
